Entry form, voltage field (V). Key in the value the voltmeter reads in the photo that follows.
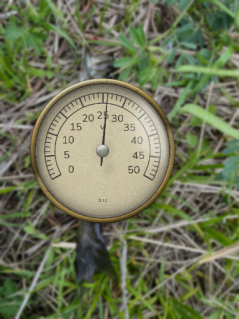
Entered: 26 V
